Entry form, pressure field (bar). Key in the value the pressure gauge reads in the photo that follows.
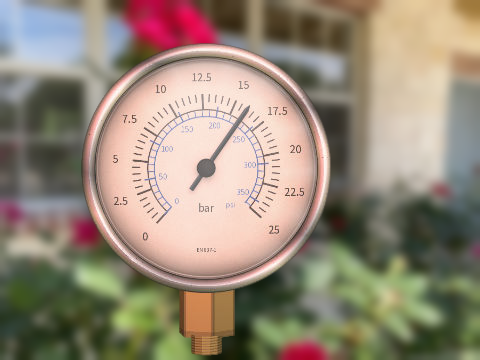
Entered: 16 bar
